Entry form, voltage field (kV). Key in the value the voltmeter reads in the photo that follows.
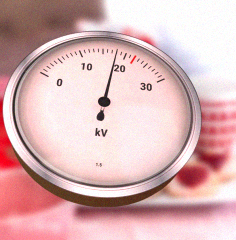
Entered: 18 kV
